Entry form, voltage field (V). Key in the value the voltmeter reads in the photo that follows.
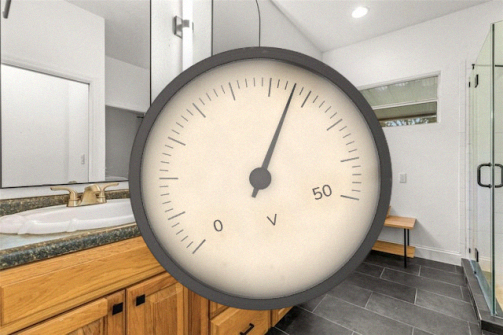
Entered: 33 V
